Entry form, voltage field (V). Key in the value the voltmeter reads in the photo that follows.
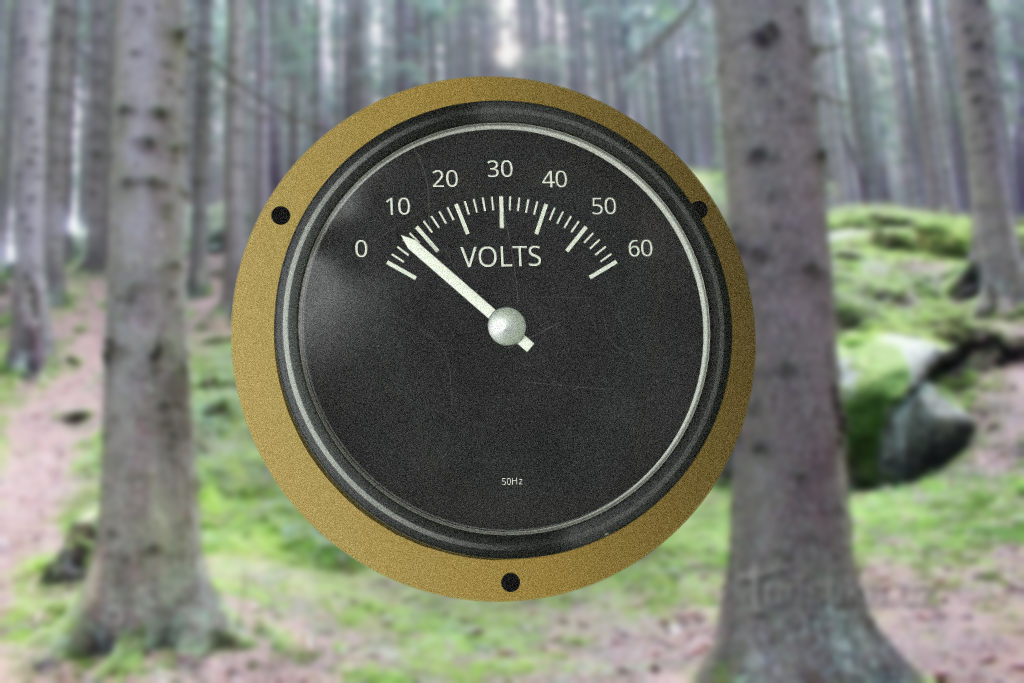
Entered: 6 V
